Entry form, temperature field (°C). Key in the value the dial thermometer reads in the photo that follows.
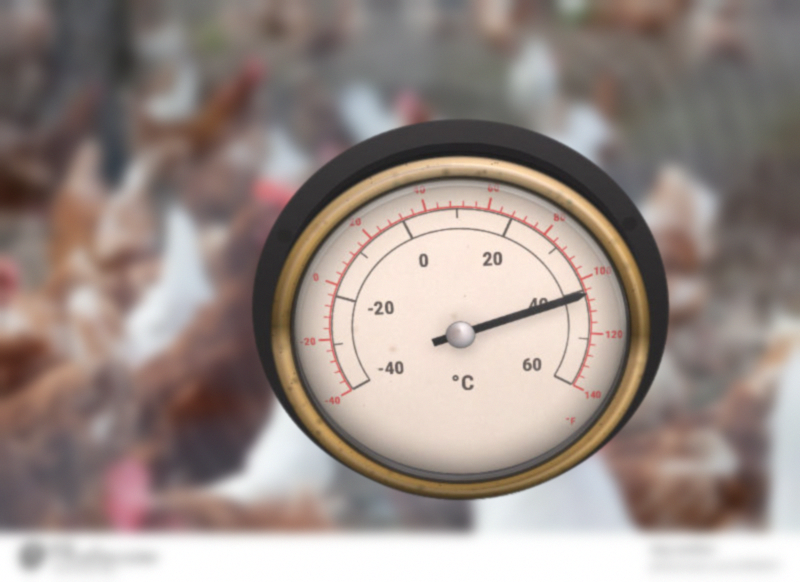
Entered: 40 °C
